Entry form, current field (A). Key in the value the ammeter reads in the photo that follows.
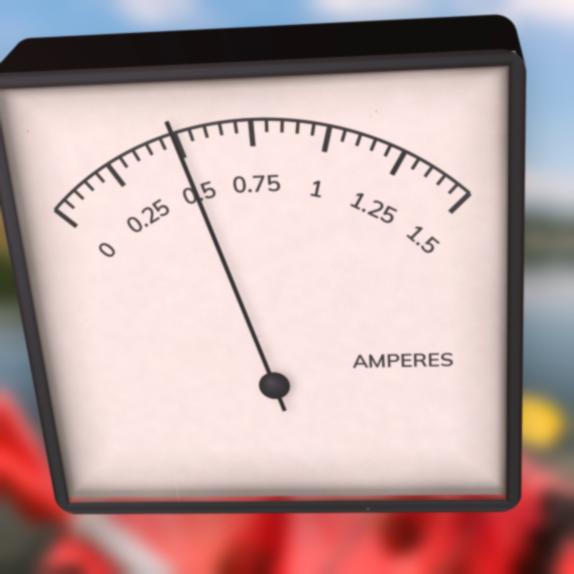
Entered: 0.5 A
